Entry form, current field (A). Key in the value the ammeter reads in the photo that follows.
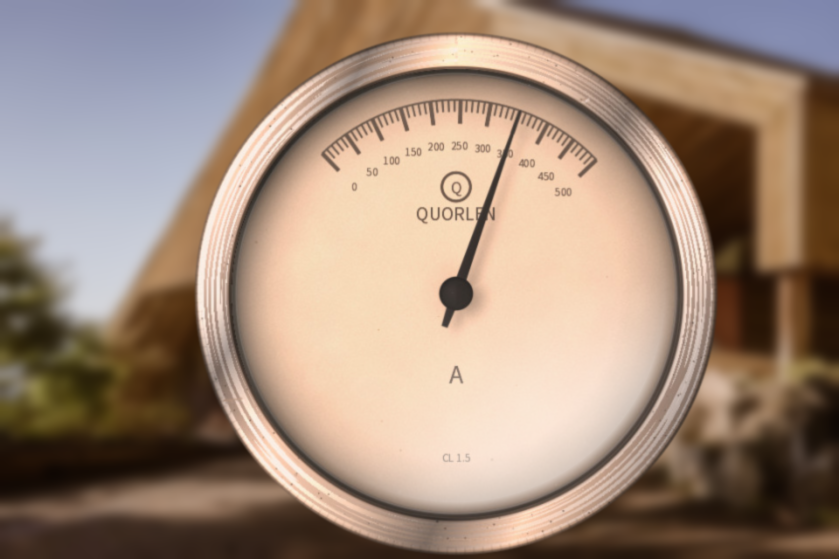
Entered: 350 A
